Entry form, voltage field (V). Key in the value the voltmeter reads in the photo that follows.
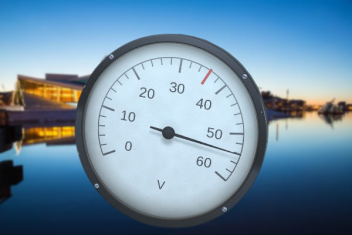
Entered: 54 V
